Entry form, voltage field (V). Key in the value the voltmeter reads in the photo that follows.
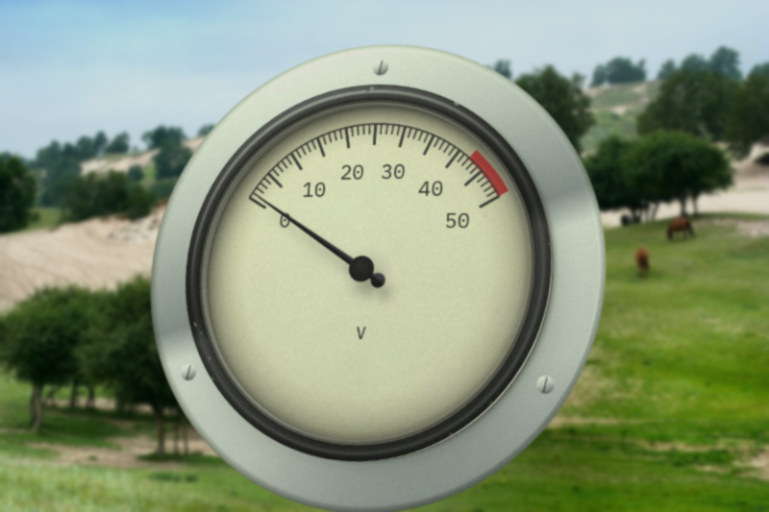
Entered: 1 V
